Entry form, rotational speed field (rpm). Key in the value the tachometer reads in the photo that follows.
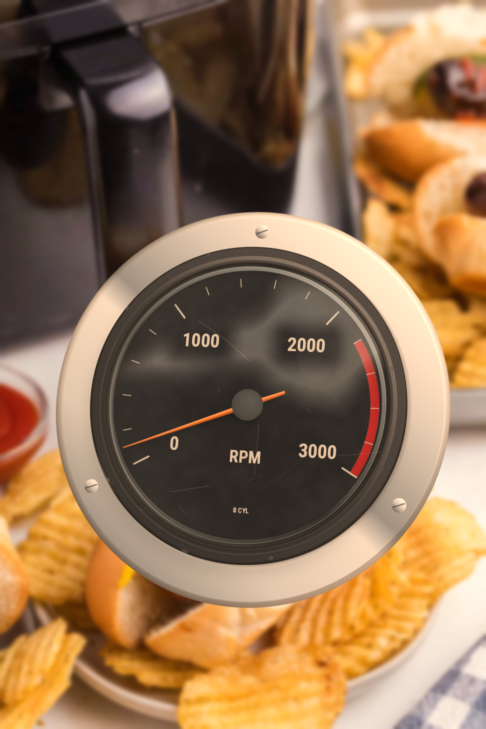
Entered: 100 rpm
